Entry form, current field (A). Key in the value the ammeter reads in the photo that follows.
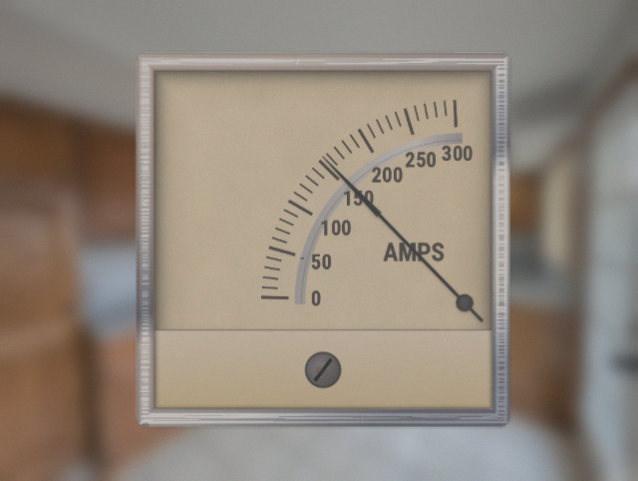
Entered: 155 A
